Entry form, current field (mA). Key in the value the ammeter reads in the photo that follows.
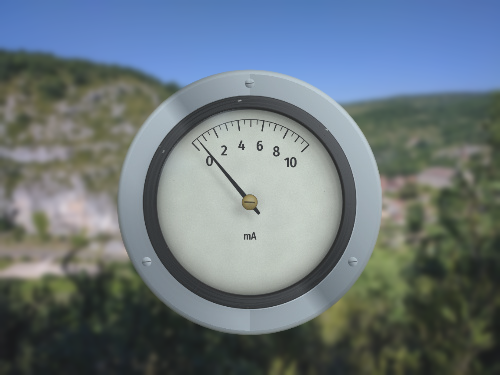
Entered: 0.5 mA
